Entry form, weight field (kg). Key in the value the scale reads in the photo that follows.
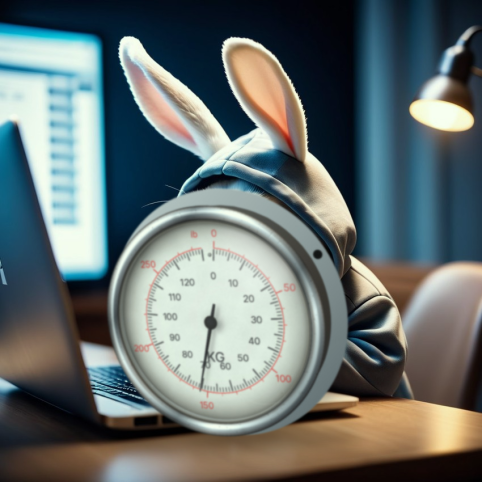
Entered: 70 kg
